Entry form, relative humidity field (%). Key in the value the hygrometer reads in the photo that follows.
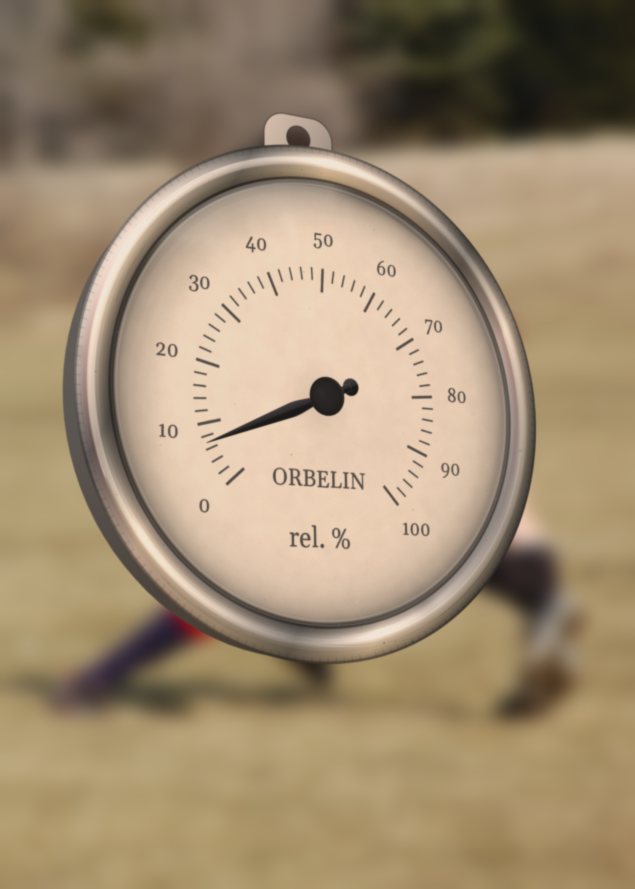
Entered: 7 %
